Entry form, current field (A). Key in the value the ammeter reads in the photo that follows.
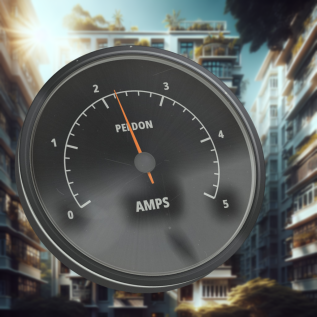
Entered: 2.2 A
